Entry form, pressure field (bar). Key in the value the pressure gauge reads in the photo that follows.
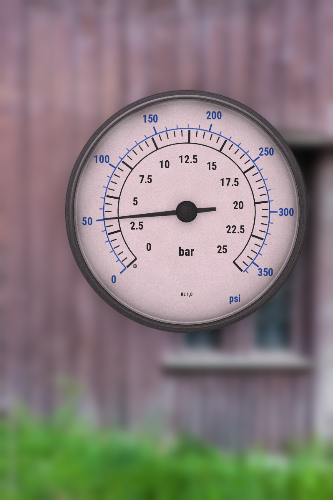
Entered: 3.5 bar
